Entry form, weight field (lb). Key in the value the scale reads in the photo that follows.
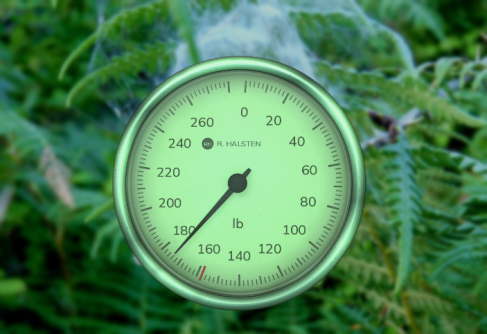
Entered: 174 lb
